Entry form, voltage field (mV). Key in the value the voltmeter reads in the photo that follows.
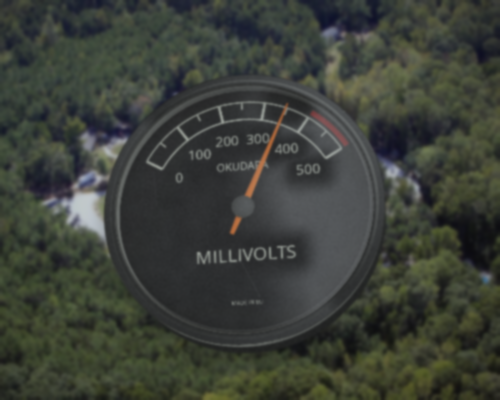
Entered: 350 mV
